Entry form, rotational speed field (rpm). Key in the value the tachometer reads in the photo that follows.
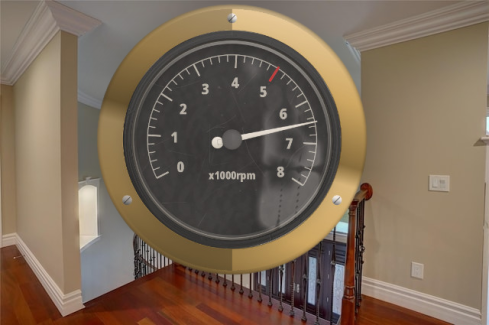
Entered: 6500 rpm
